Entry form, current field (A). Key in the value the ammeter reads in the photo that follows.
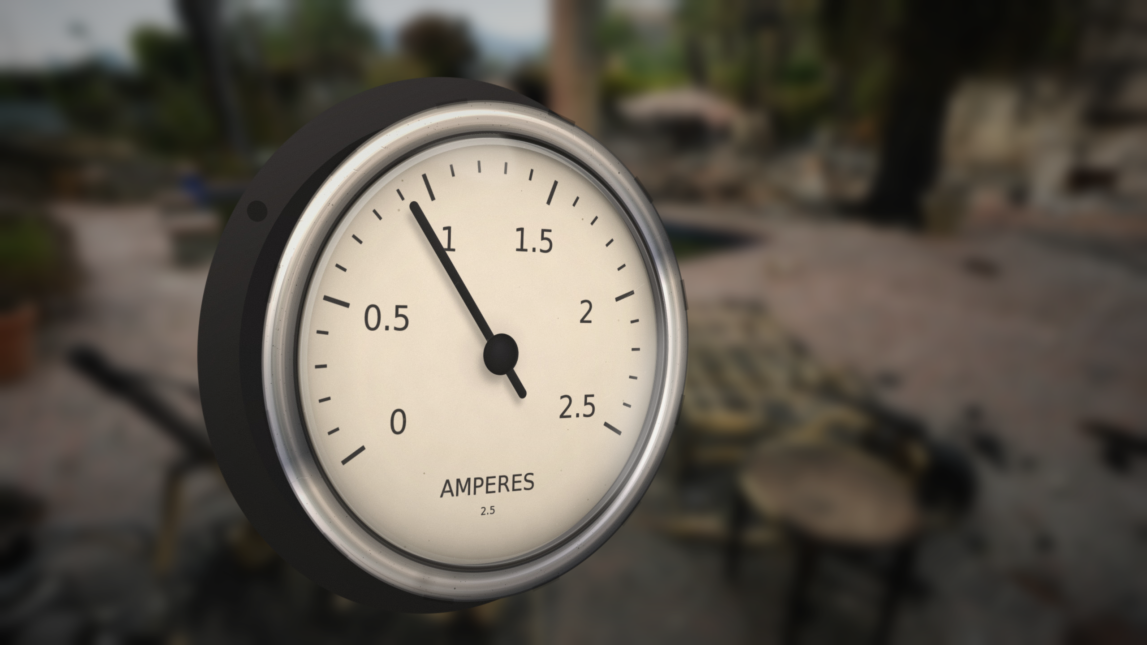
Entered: 0.9 A
